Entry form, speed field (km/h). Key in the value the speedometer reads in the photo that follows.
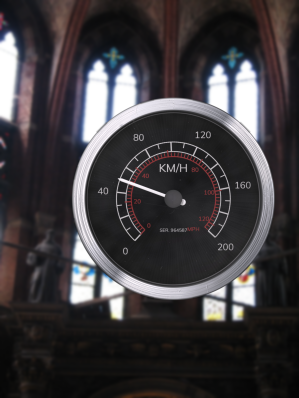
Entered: 50 km/h
